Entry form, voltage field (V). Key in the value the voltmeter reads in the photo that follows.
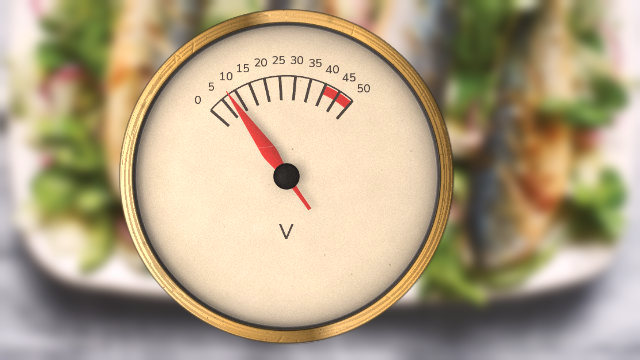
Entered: 7.5 V
